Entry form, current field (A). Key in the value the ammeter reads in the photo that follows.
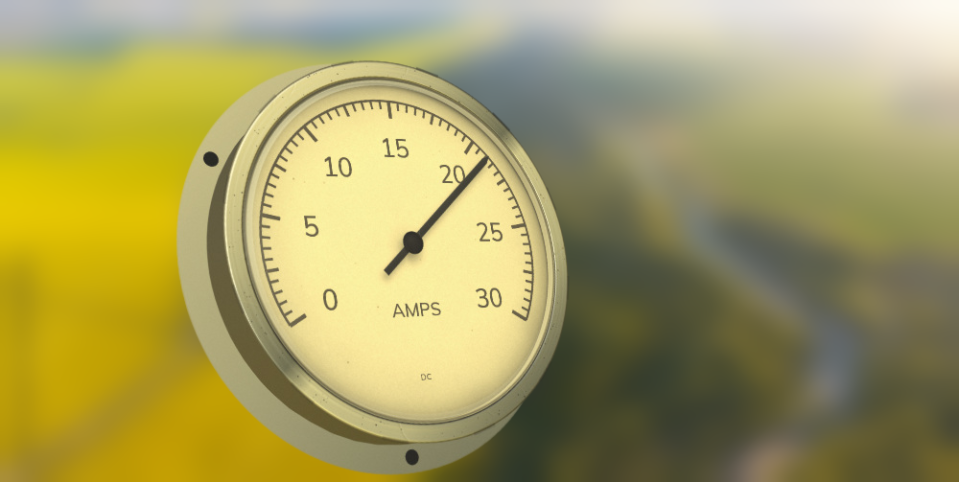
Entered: 21 A
